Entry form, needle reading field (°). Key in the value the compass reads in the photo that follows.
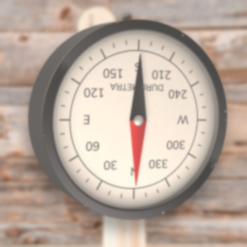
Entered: 0 °
